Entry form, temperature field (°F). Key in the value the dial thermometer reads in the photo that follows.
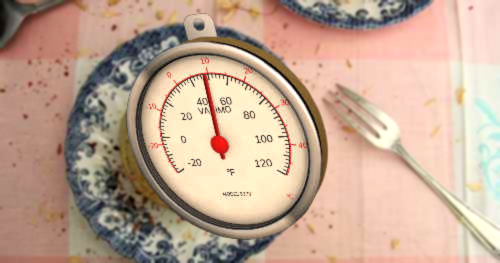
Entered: 50 °F
